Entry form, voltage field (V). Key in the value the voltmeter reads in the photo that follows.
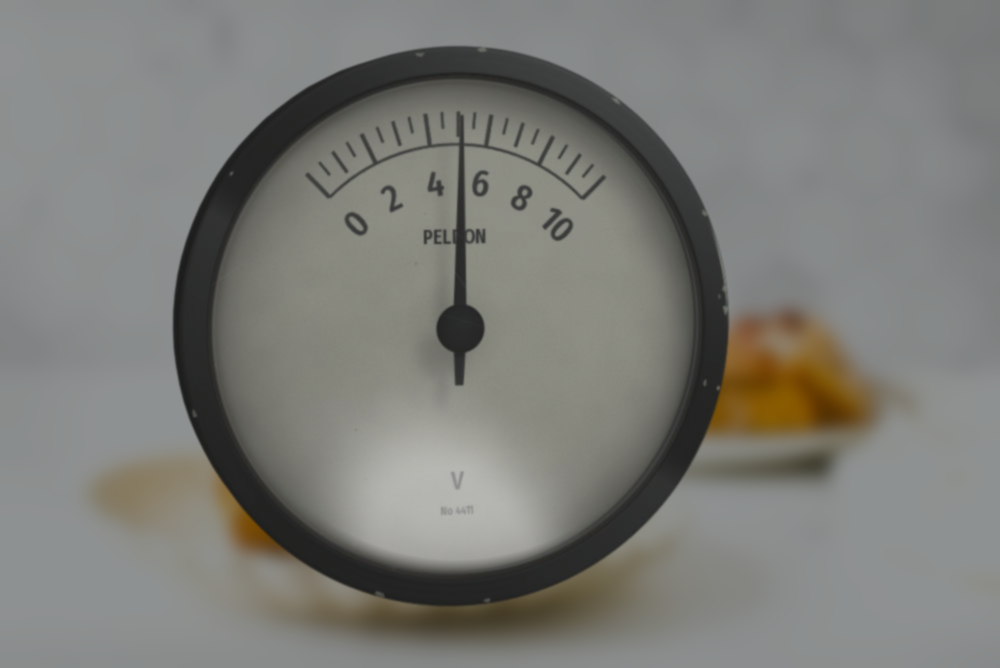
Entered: 5 V
